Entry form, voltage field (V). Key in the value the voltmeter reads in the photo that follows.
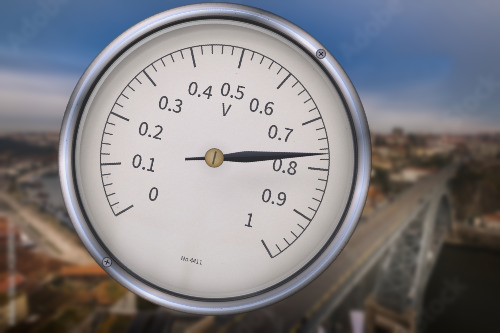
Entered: 0.77 V
